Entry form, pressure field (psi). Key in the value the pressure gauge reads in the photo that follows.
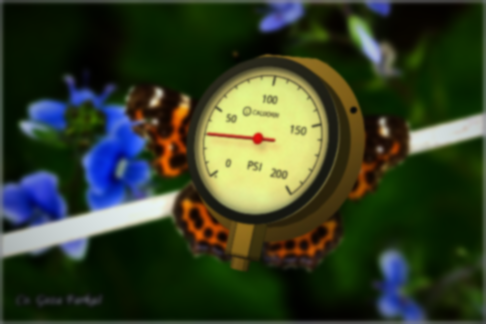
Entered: 30 psi
